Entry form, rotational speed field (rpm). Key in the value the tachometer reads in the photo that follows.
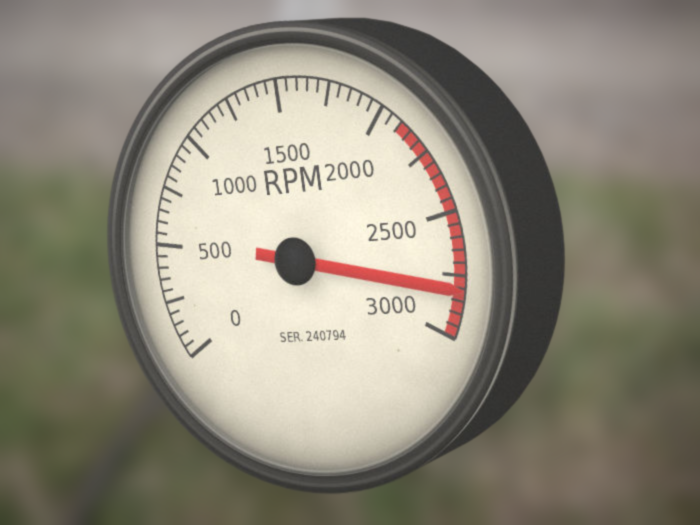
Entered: 2800 rpm
